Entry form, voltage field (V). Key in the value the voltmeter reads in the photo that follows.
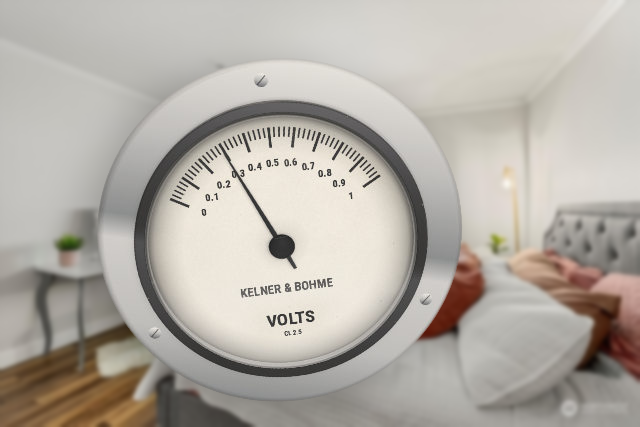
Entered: 0.3 V
